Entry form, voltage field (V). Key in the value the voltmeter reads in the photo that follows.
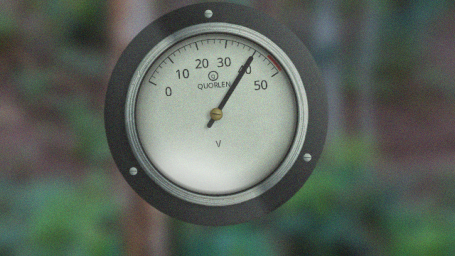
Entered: 40 V
